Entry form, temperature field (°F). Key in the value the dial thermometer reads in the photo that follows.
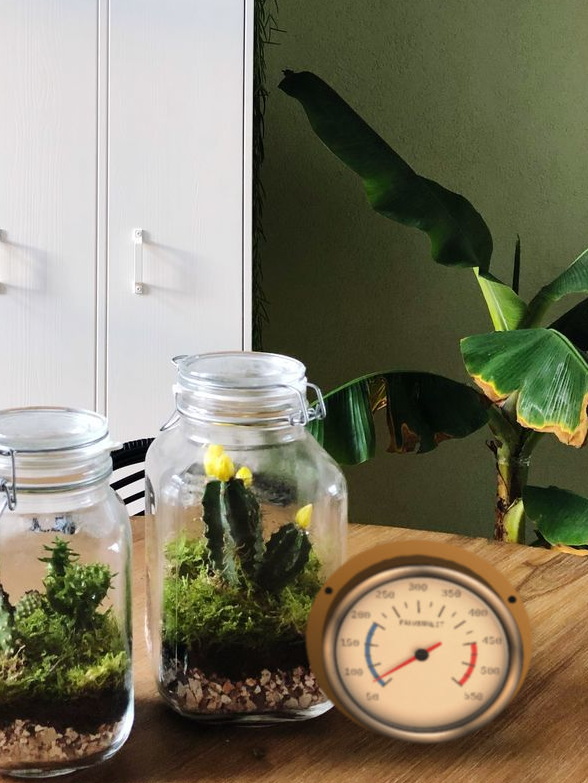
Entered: 75 °F
